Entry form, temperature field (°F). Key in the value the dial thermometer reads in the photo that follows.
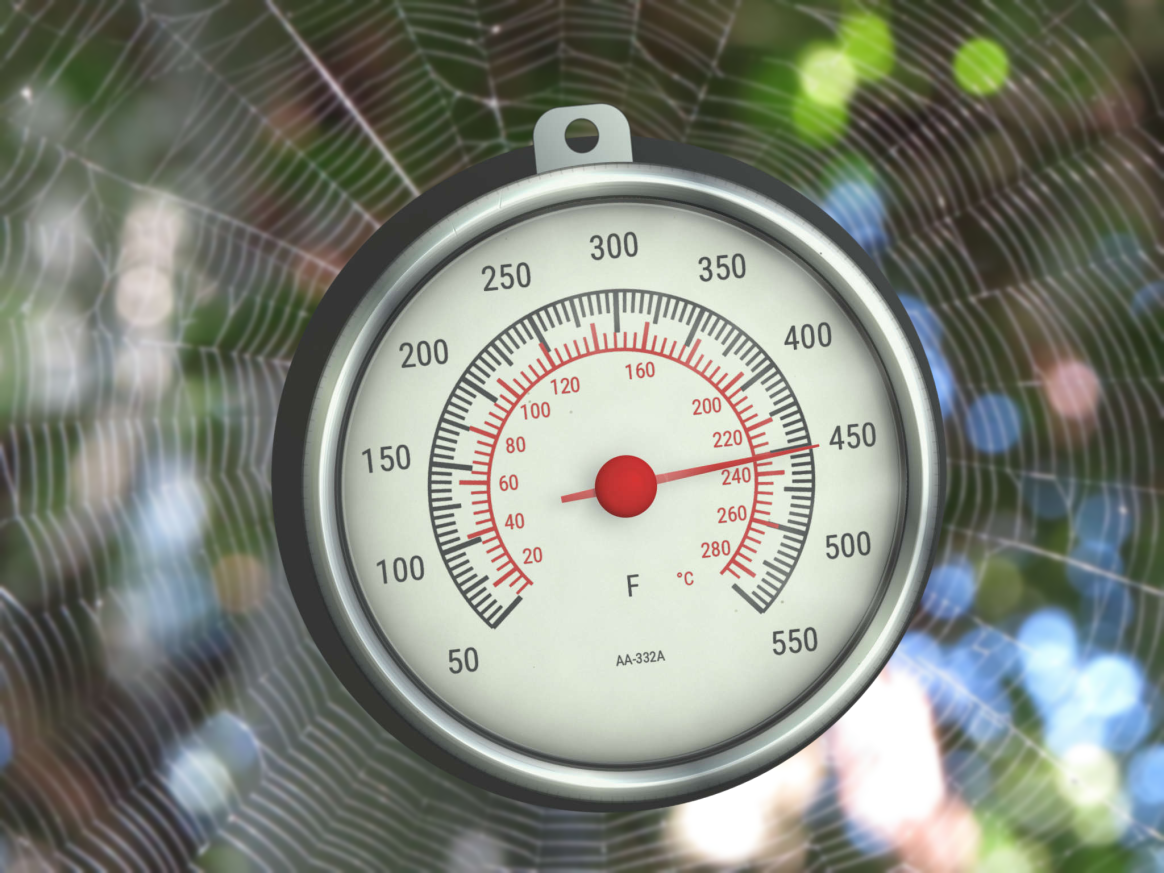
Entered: 450 °F
